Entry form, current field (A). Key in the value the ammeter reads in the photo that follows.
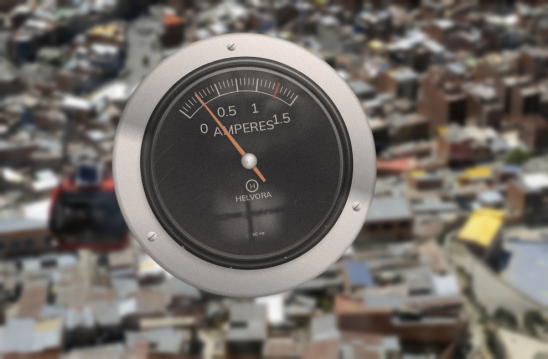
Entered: 0.25 A
